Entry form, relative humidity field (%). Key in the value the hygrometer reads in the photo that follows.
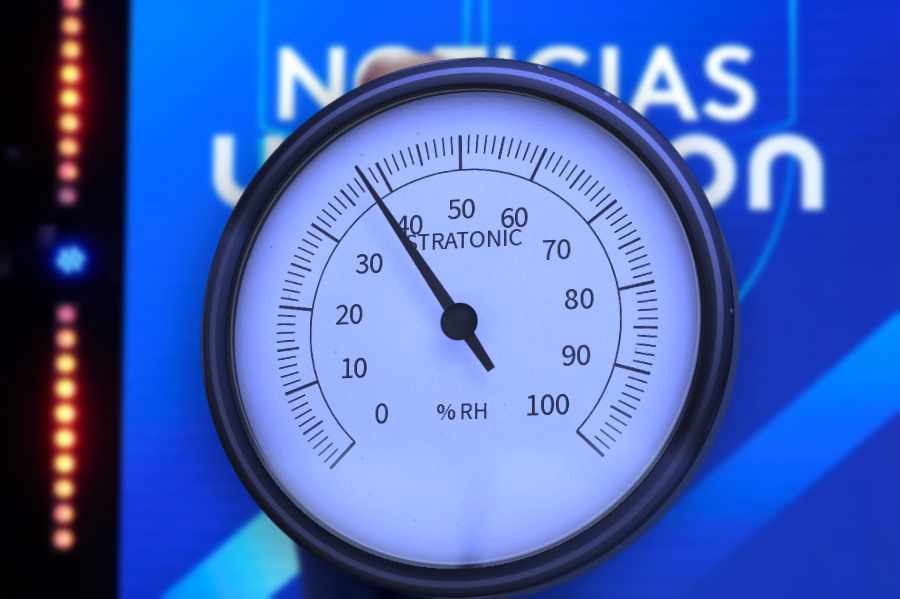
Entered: 38 %
